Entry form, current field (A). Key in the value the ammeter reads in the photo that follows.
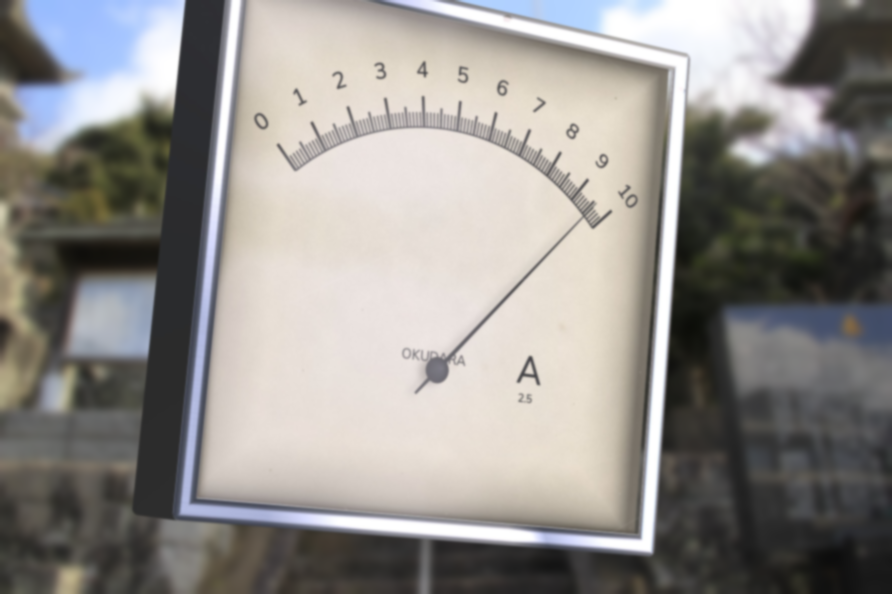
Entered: 9.5 A
